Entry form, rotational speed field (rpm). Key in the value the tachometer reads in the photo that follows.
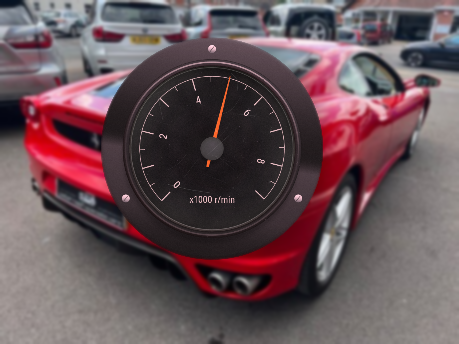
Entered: 5000 rpm
